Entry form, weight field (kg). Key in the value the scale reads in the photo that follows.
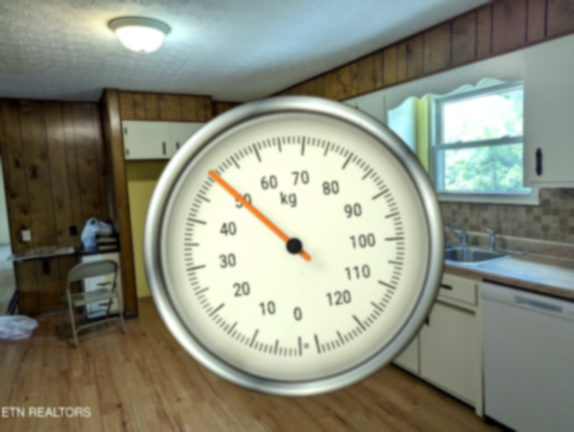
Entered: 50 kg
